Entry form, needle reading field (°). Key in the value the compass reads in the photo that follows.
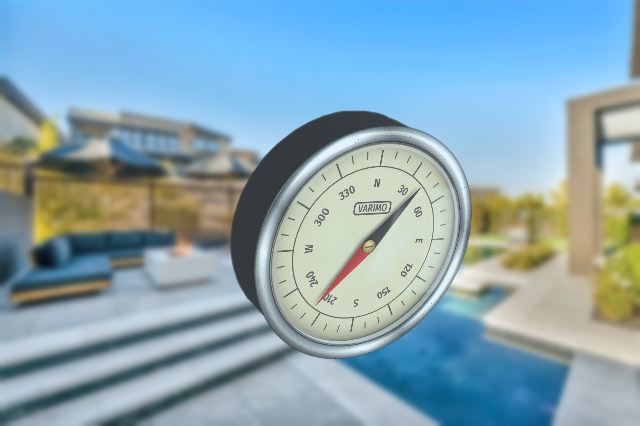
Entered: 220 °
